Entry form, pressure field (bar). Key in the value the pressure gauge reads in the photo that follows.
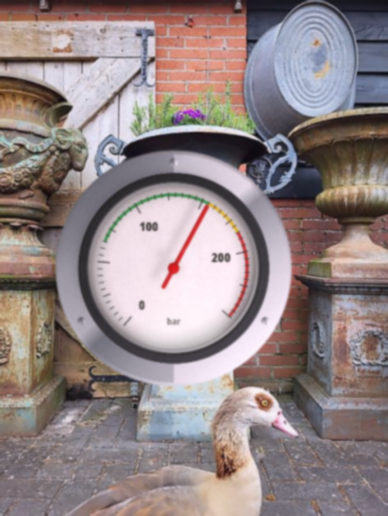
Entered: 155 bar
